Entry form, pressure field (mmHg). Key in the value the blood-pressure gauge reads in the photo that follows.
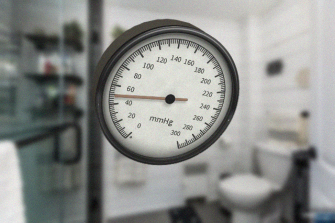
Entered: 50 mmHg
